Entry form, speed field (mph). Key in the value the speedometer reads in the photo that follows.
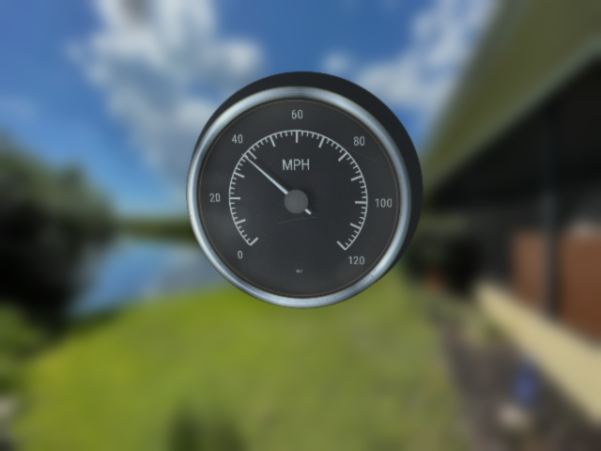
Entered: 38 mph
